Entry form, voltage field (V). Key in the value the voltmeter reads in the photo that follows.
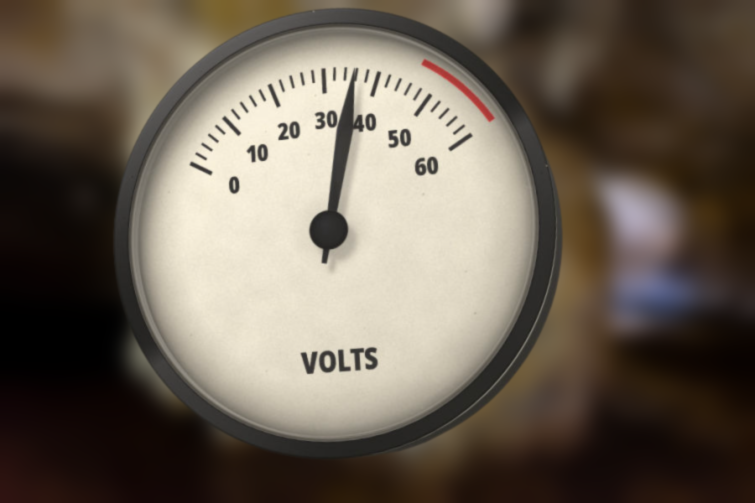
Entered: 36 V
